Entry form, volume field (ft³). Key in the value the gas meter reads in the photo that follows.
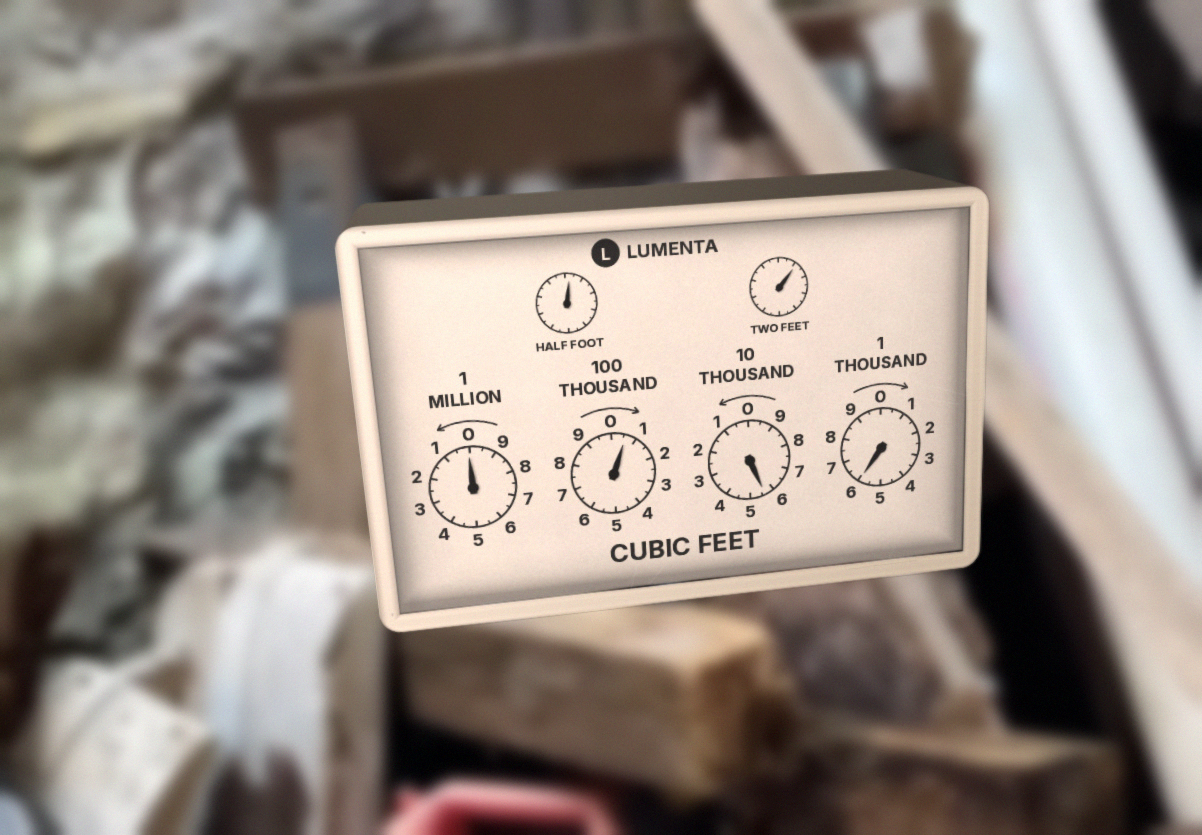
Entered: 5600 ft³
